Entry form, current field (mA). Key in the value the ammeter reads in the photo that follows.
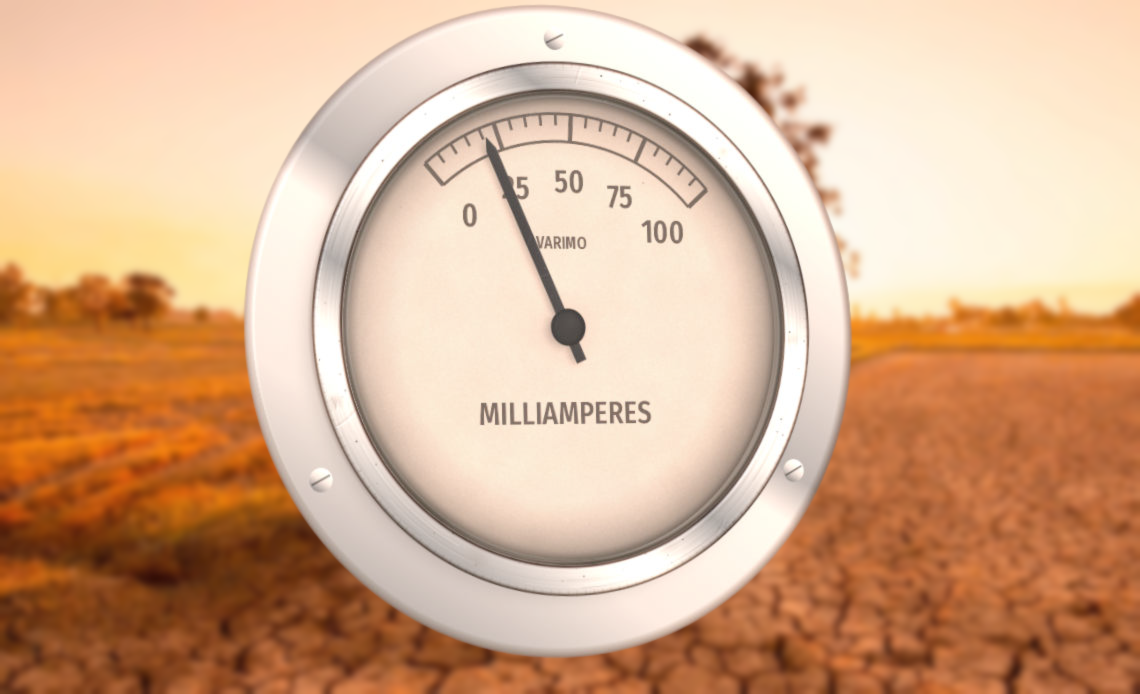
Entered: 20 mA
